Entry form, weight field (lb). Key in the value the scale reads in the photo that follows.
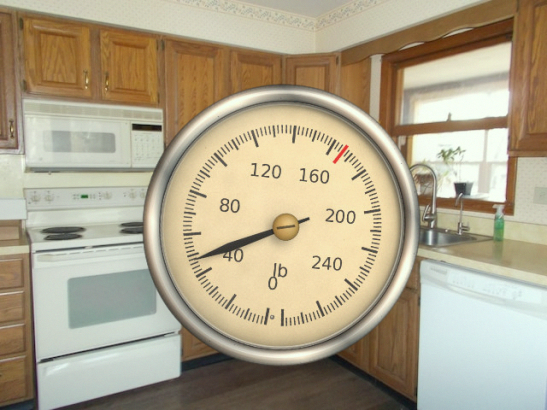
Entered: 48 lb
